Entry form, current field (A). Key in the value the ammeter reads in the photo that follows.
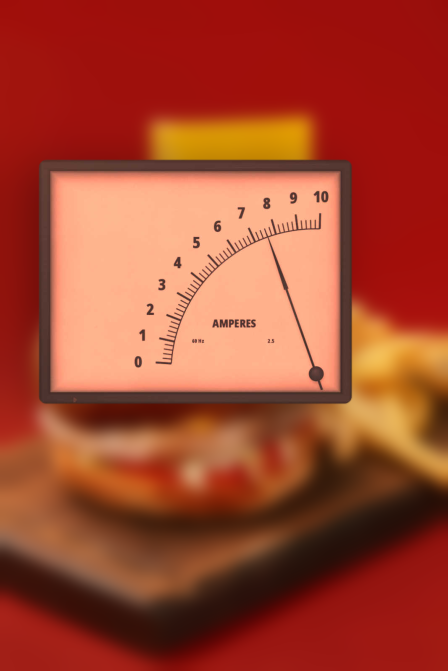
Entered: 7.6 A
